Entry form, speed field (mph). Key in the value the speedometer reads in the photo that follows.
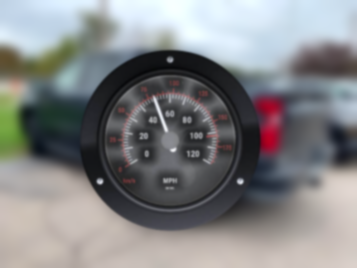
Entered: 50 mph
